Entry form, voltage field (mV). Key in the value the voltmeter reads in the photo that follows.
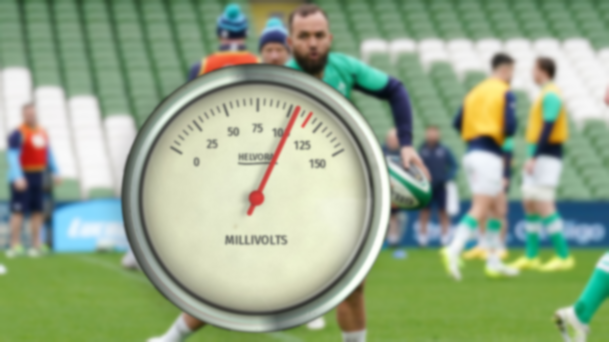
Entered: 105 mV
